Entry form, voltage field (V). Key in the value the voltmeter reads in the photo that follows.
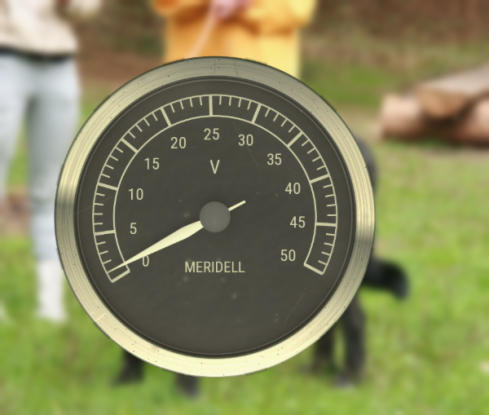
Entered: 1 V
